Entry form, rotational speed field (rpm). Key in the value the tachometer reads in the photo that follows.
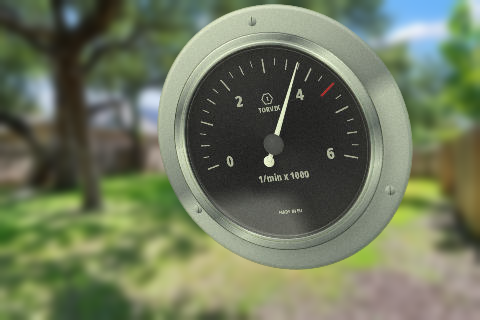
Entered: 3750 rpm
